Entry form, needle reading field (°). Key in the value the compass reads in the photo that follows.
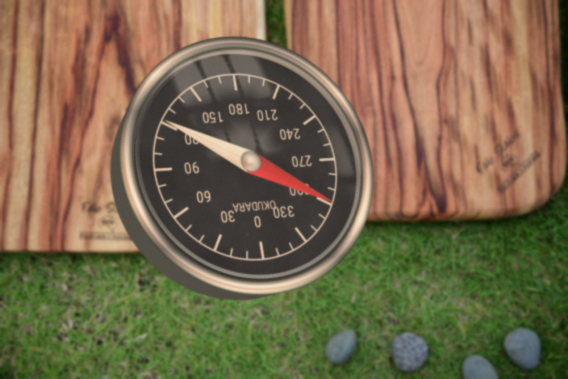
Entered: 300 °
